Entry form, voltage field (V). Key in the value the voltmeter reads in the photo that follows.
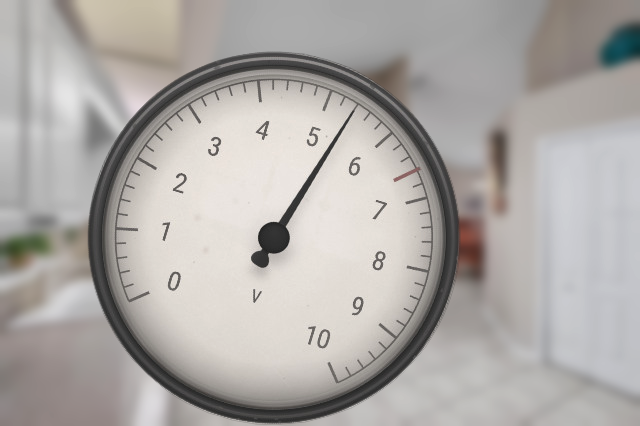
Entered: 5.4 V
